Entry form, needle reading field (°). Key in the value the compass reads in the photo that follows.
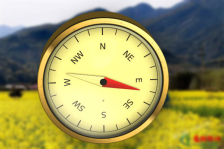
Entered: 105 °
